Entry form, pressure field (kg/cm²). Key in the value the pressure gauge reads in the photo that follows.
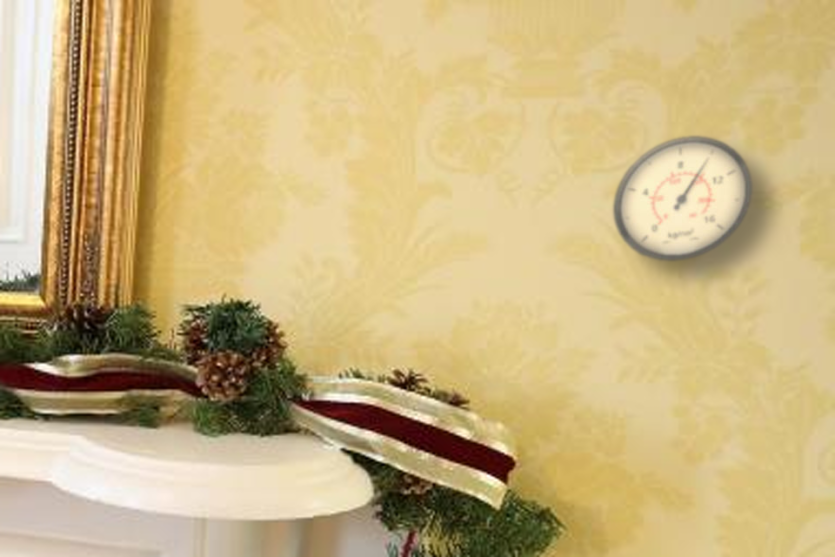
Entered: 10 kg/cm²
